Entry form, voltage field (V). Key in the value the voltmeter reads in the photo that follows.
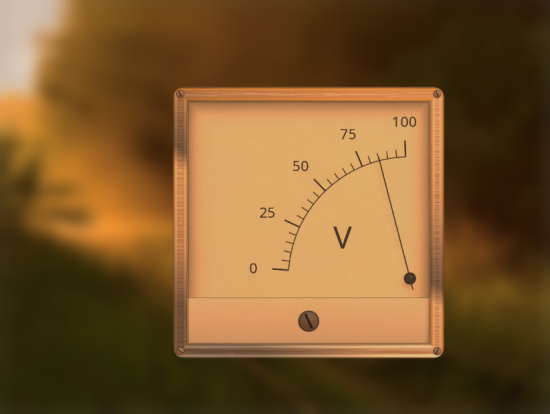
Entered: 85 V
